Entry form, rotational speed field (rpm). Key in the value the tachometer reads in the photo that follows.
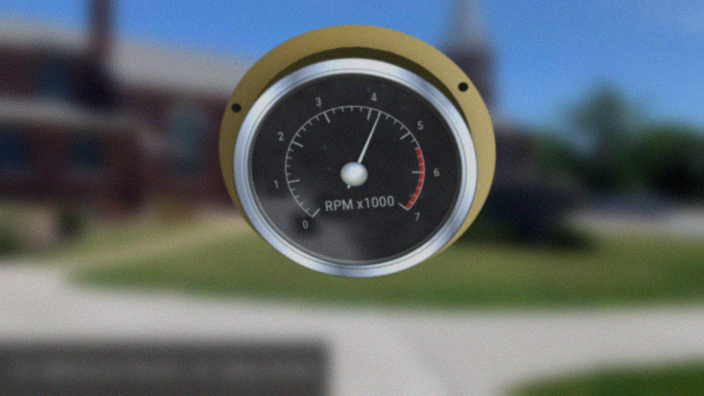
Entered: 4200 rpm
